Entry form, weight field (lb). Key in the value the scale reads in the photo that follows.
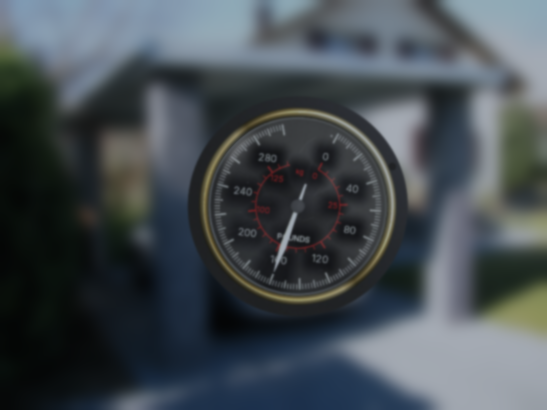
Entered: 160 lb
